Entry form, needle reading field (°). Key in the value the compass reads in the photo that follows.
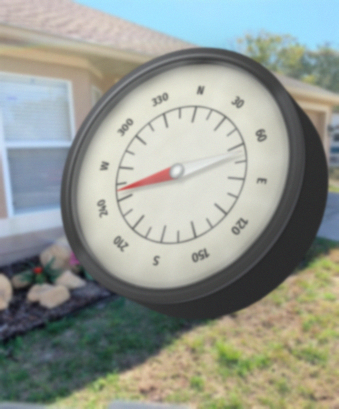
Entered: 247.5 °
